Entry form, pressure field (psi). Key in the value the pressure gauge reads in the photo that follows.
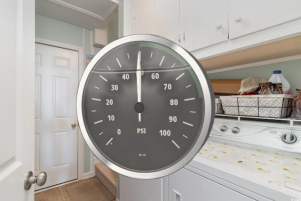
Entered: 50 psi
